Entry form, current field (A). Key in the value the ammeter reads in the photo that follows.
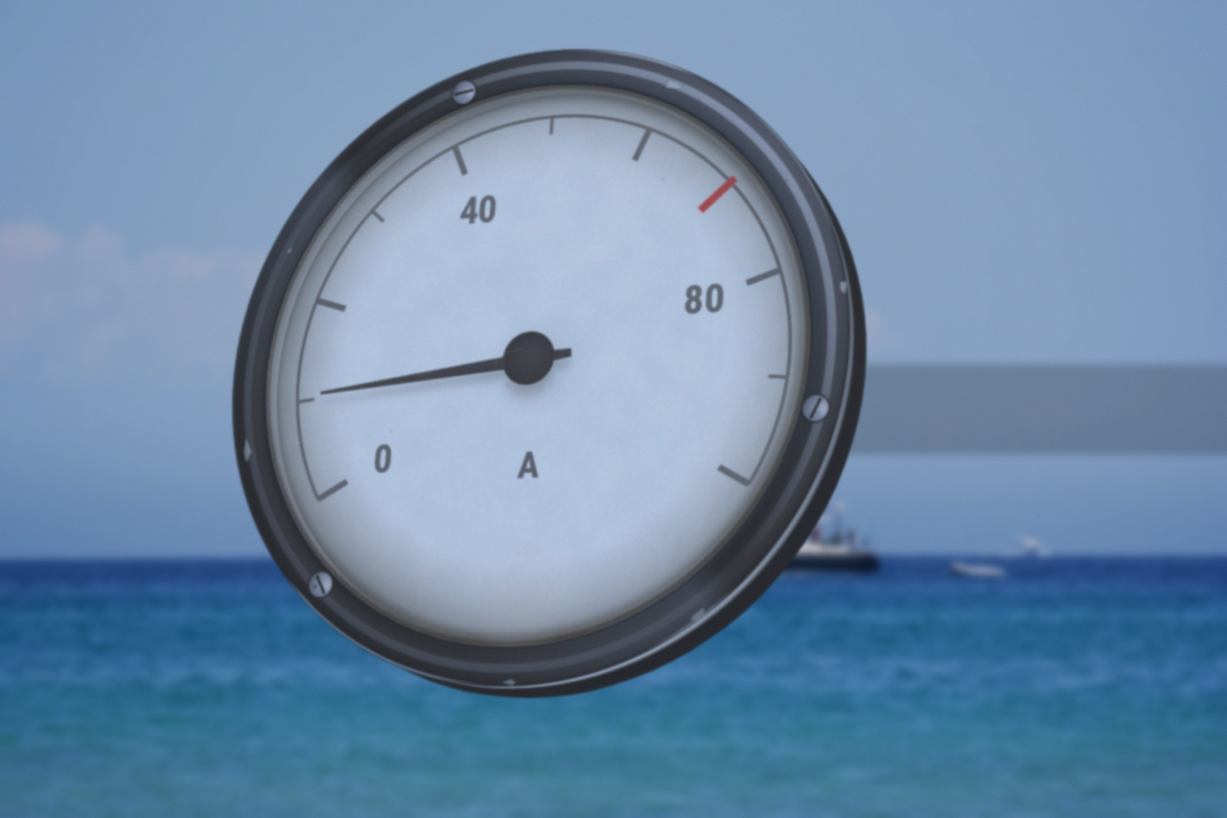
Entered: 10 A
